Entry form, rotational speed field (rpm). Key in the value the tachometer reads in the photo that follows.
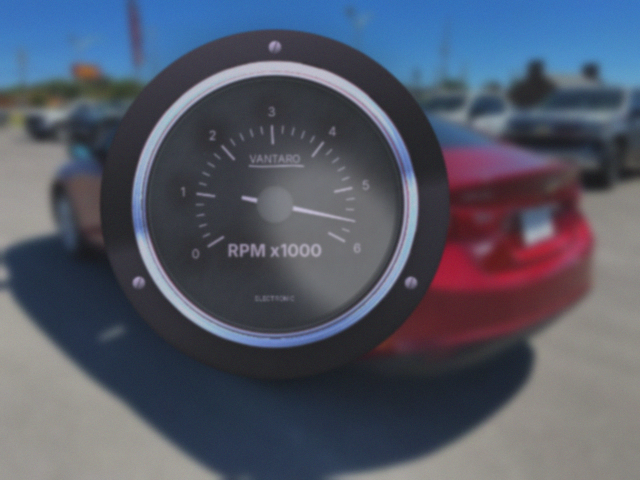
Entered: 5600 rpm
